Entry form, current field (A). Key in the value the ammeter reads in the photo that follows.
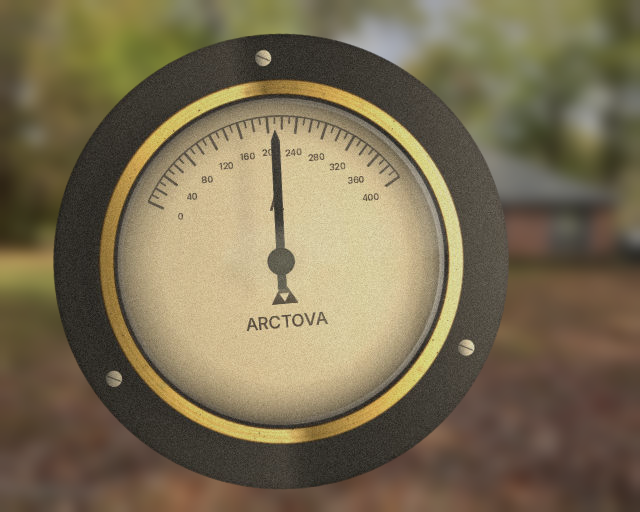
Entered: 210 A
